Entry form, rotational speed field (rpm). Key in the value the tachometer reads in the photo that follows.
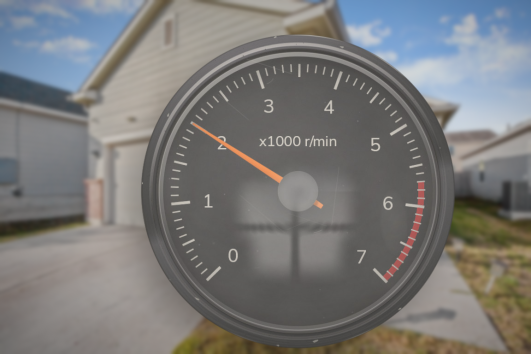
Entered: 2000 rpm
